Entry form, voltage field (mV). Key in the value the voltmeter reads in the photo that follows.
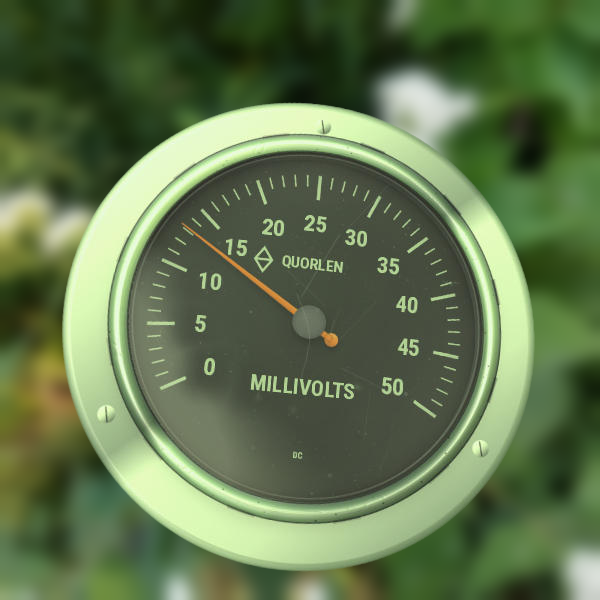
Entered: 13 mV
